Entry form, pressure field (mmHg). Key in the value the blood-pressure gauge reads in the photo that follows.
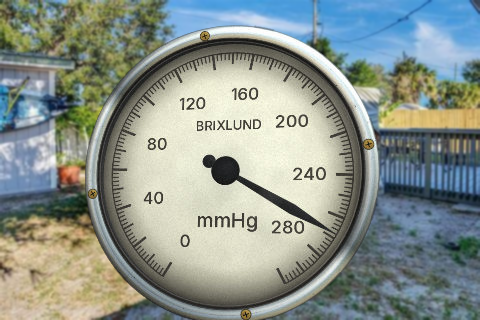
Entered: 268 mmHg
